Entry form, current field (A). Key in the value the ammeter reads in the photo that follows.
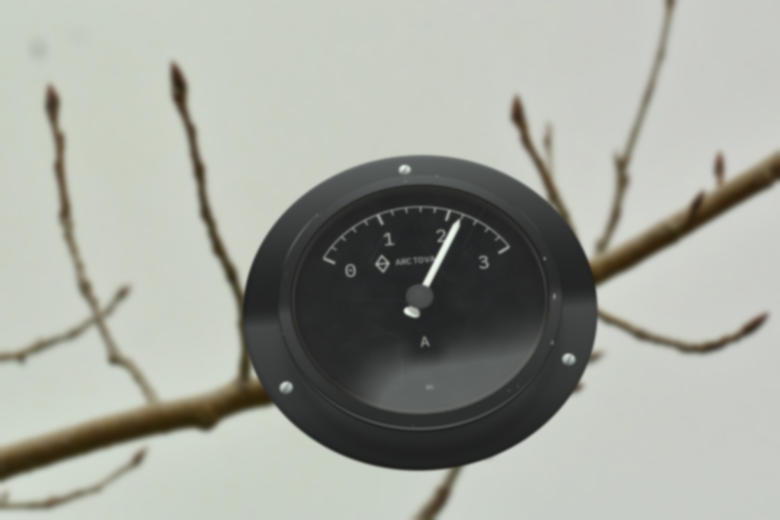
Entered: 2.2 A
